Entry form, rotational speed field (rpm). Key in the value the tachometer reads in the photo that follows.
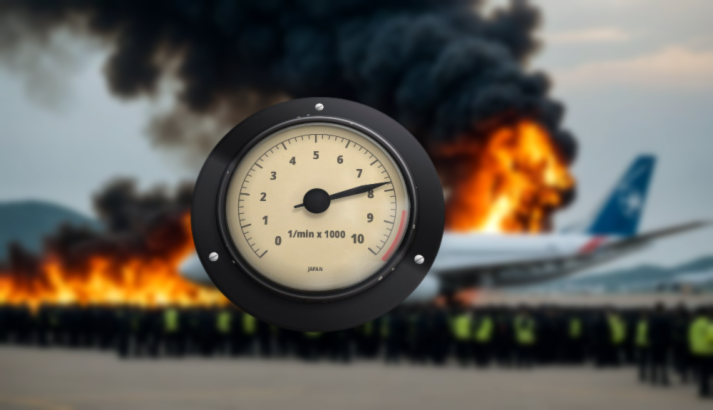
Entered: 7800 rpm
